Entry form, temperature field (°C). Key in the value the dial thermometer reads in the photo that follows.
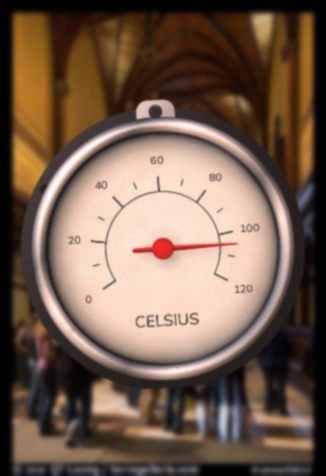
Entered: 105 °C
